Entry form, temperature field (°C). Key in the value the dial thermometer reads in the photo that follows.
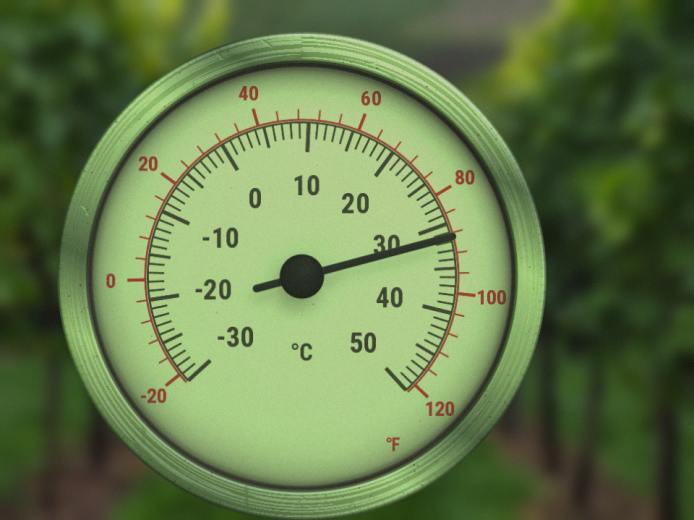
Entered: 31.5 °C
